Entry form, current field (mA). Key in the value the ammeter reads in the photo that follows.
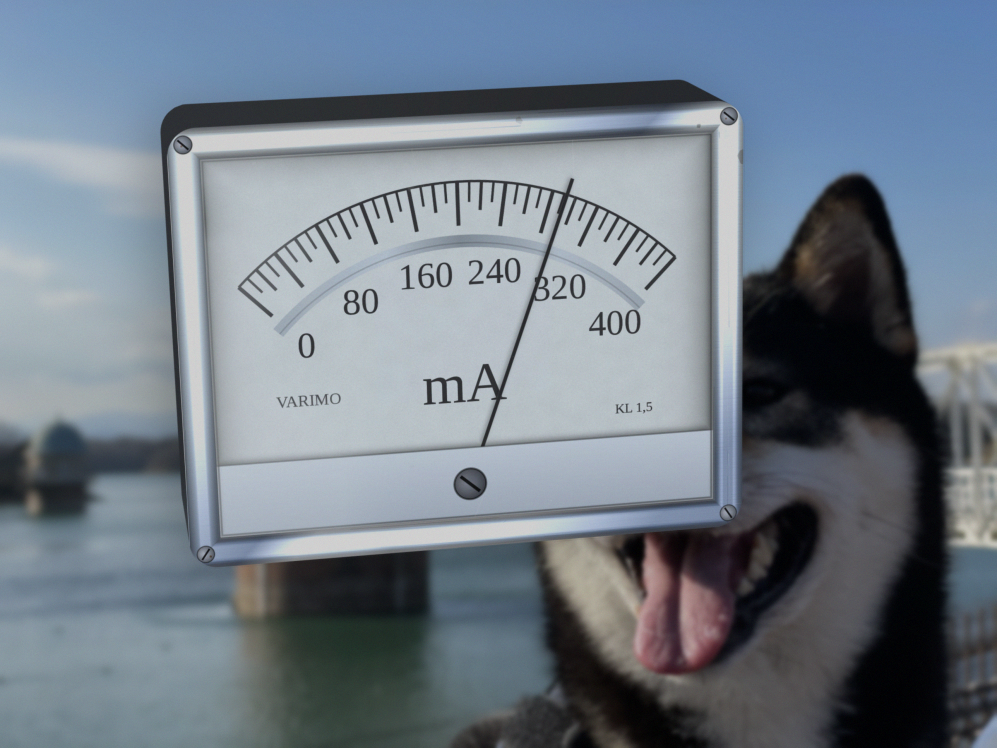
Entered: 290 mA
